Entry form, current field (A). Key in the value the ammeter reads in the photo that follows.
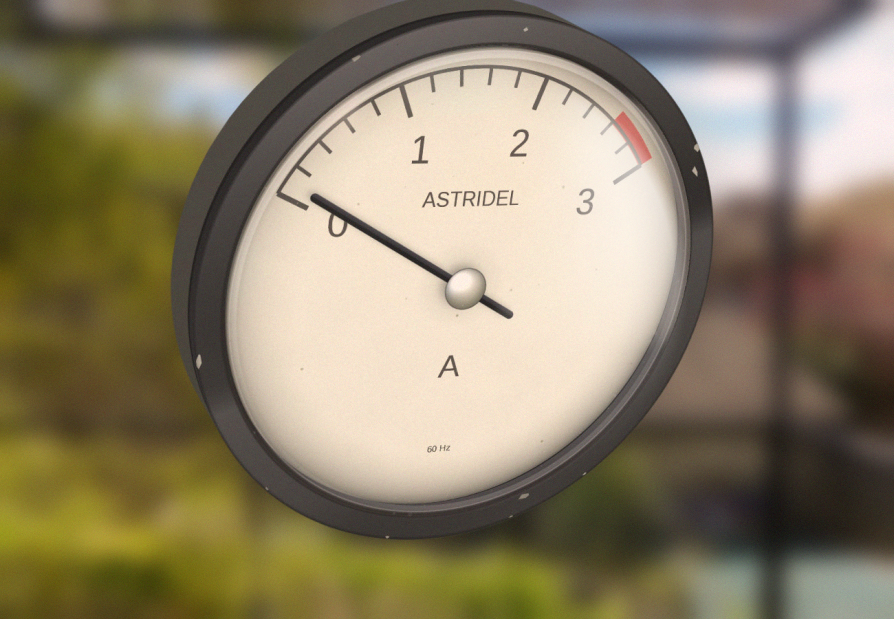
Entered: 0.1 A
